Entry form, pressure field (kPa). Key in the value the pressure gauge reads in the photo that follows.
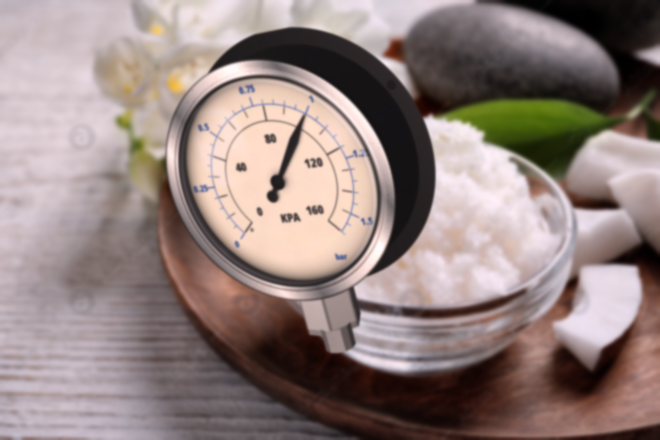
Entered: 100 kPa
